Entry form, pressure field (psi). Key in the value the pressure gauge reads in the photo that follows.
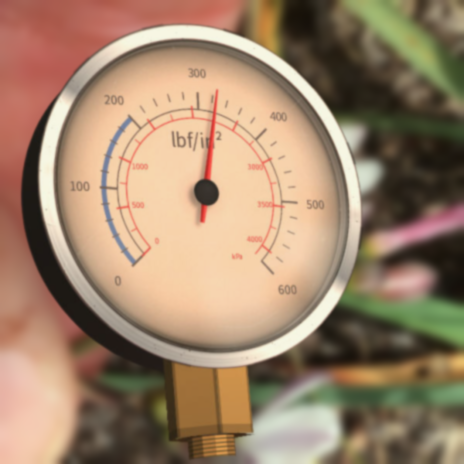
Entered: 320 psi
